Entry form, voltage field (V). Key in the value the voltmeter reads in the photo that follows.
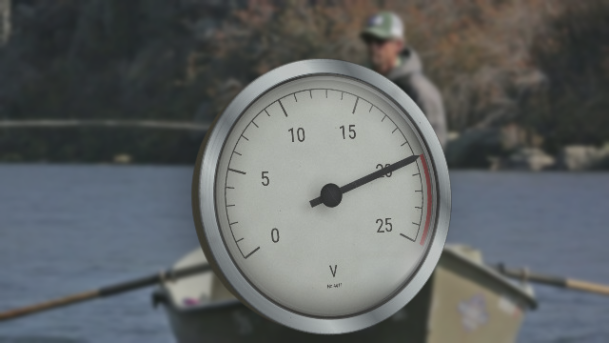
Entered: 20 V
